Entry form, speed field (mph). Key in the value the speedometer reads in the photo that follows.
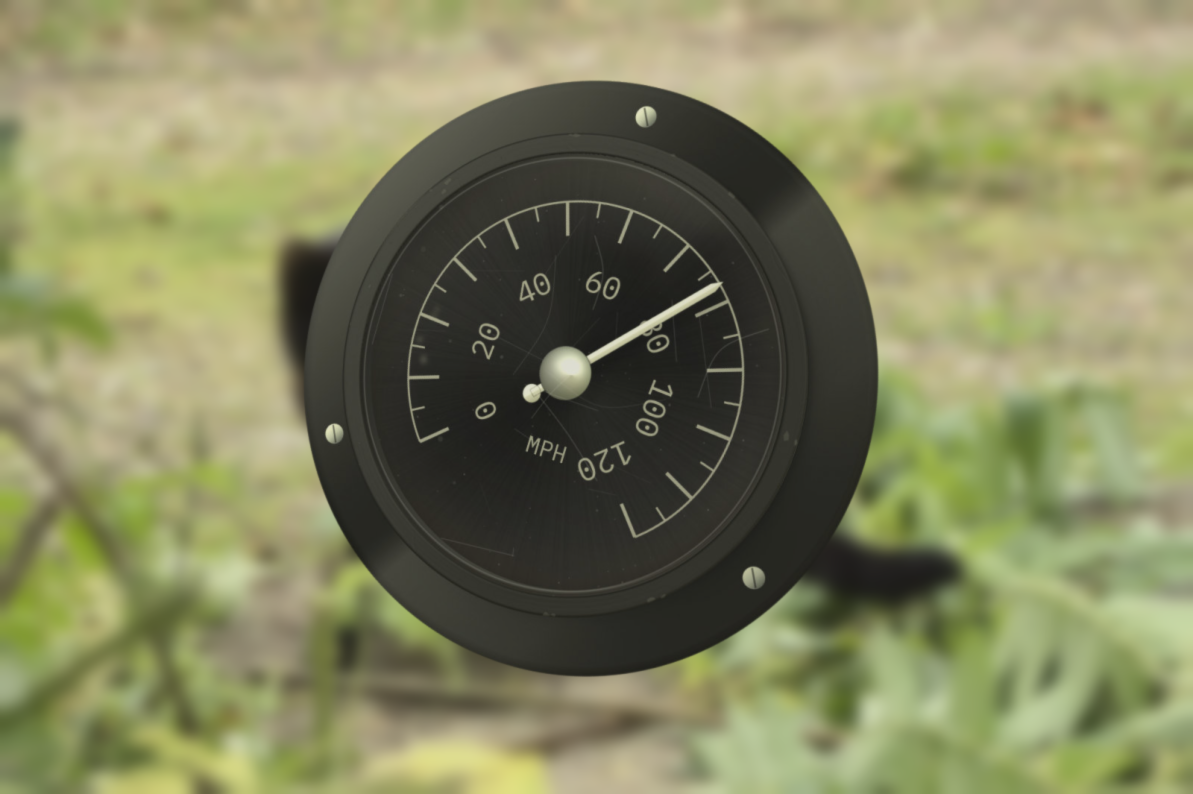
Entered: 77.5 mph
